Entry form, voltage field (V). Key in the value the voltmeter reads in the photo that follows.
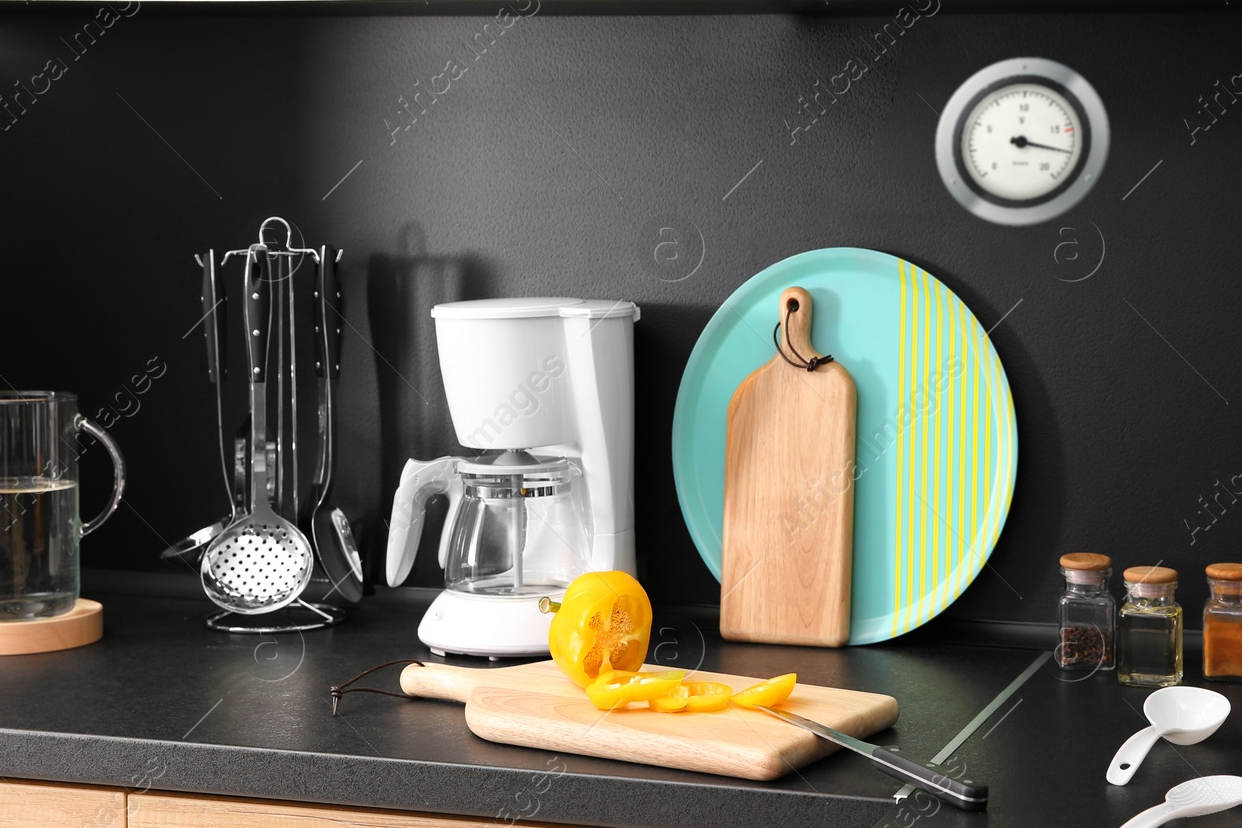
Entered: 17.5 V
